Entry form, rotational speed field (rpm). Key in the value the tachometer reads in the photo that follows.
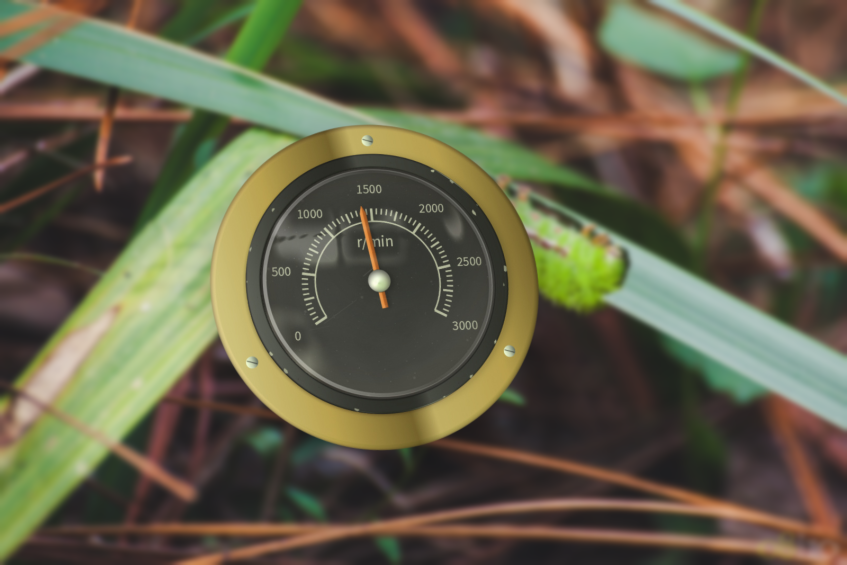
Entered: 1400 rpm
